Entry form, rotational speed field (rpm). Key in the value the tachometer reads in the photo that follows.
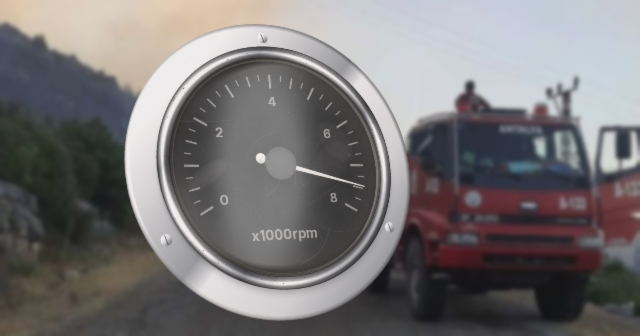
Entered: 7500 rpm
